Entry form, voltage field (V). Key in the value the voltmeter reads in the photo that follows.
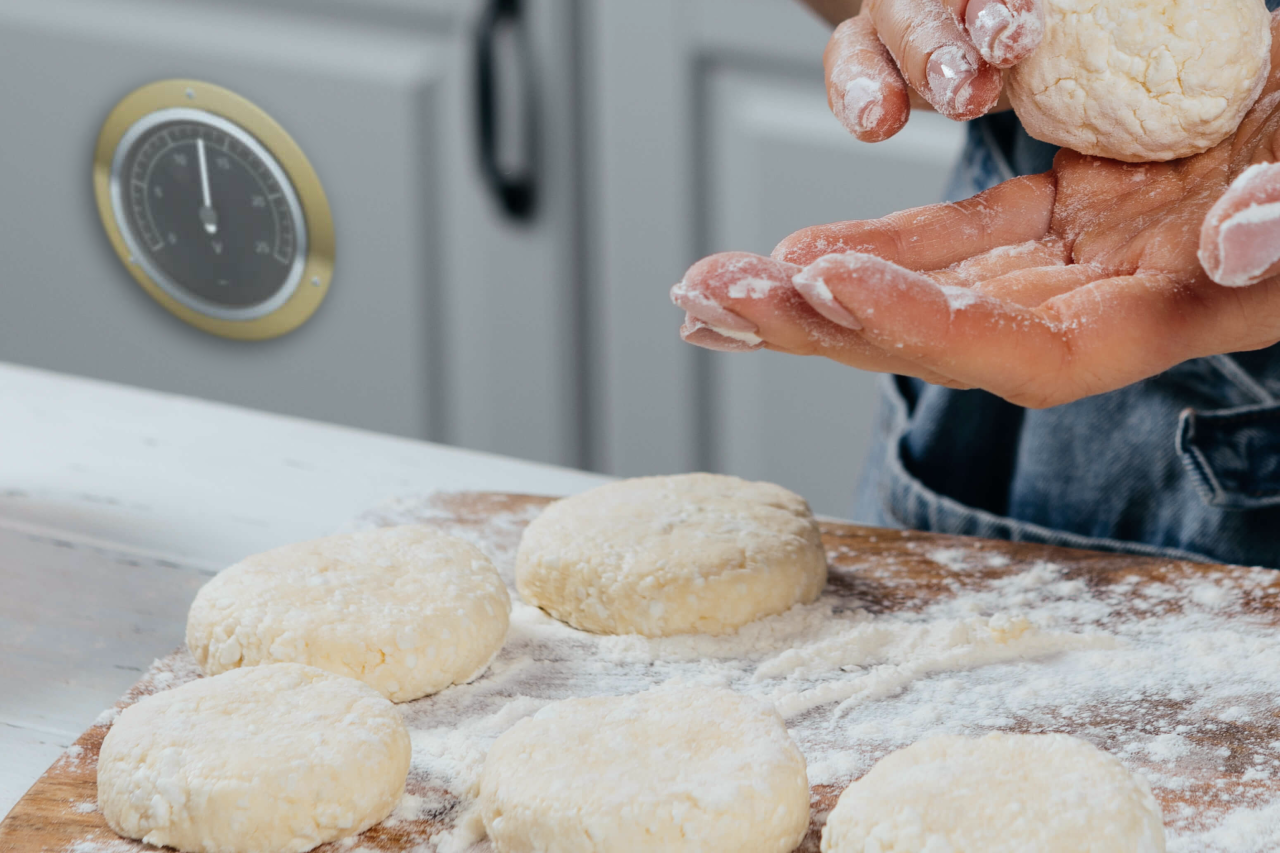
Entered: 13 V
